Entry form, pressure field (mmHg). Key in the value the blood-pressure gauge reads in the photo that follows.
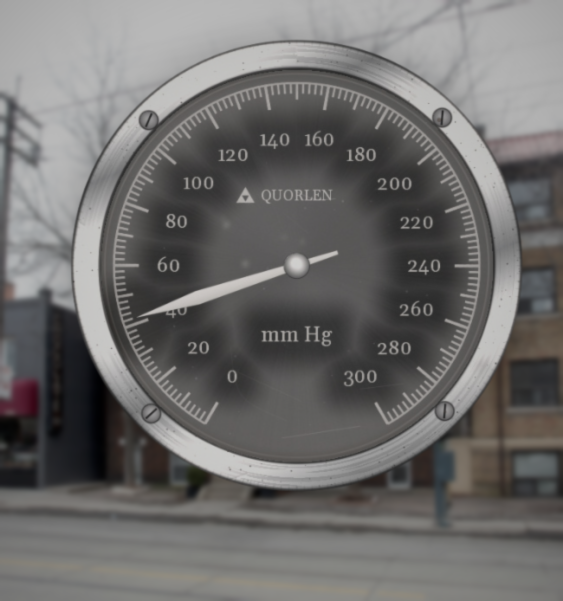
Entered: 42 mmHg
